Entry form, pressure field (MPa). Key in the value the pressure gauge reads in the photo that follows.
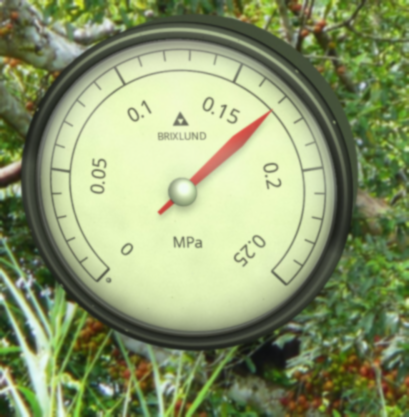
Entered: 0.17 MPa
